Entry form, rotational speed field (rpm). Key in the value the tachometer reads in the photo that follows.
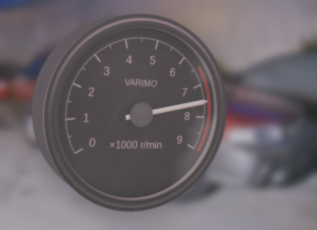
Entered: 7500 rpm
